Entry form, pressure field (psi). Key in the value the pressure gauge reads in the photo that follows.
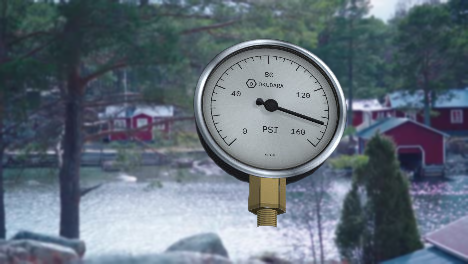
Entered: 145 psi
